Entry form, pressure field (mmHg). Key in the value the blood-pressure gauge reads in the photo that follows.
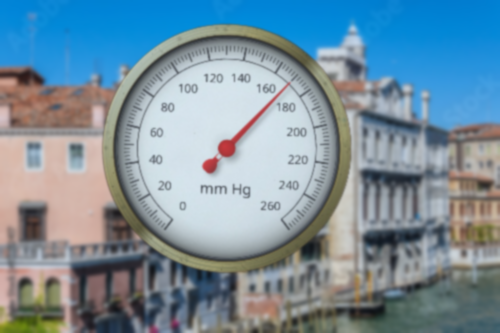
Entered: 170 mmHg
